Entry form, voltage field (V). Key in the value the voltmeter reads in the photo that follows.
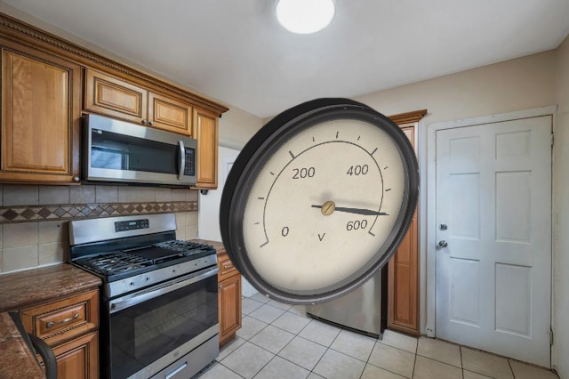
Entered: 550 V
